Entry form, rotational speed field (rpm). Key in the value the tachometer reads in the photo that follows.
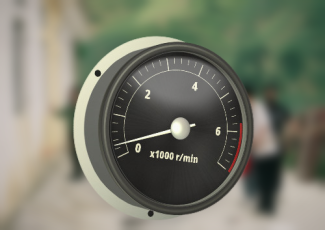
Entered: 300 rpm
